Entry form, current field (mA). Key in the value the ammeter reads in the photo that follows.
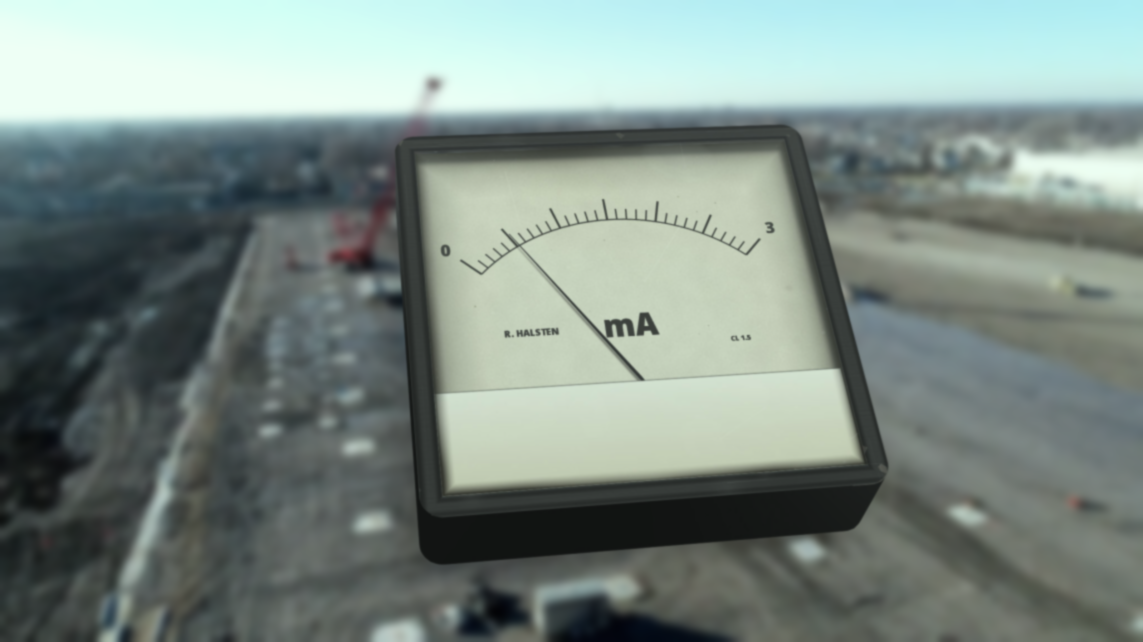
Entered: 0.5 mA
